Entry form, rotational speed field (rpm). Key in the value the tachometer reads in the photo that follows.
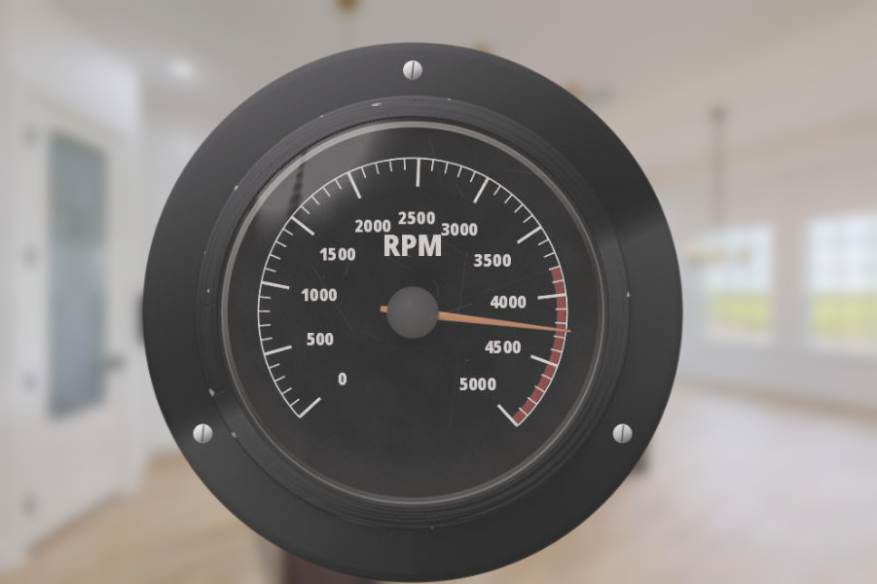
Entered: 4250 rpm
